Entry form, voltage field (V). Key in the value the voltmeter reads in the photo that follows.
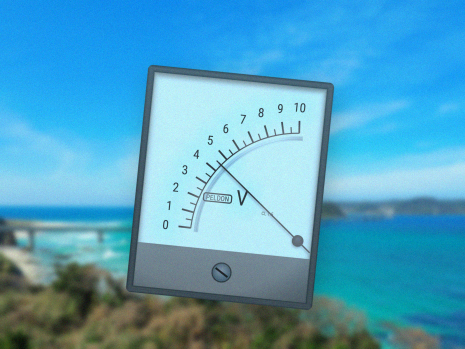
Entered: 4.5 V
